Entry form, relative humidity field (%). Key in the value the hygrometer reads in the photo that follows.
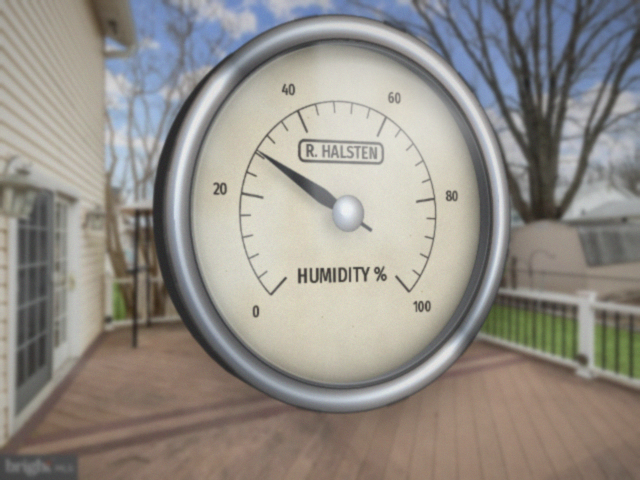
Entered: 28 %
